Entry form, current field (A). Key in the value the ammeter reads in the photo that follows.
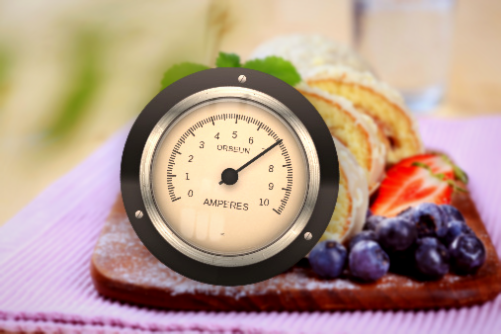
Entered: 7 A
